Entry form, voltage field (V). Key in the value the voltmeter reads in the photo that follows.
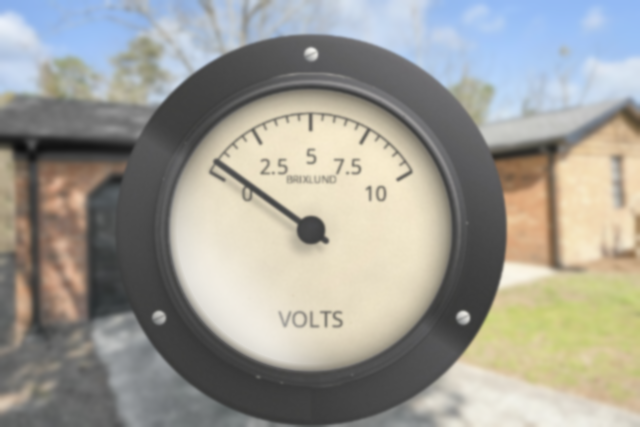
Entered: 0.5 V
